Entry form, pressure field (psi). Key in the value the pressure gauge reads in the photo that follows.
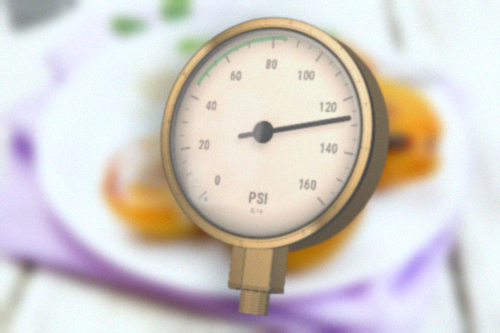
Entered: 127.5 psi
